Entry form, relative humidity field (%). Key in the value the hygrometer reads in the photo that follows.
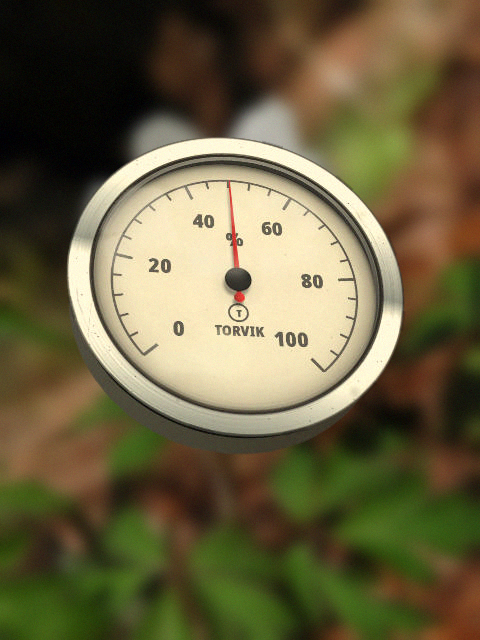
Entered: 48 %
